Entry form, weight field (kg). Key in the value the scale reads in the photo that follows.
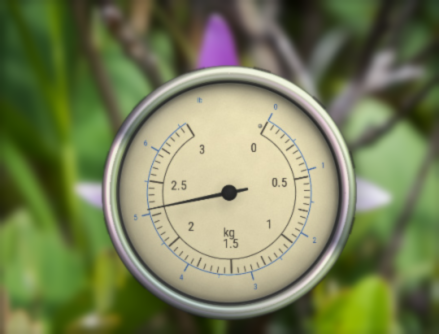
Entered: 2.3 kg
